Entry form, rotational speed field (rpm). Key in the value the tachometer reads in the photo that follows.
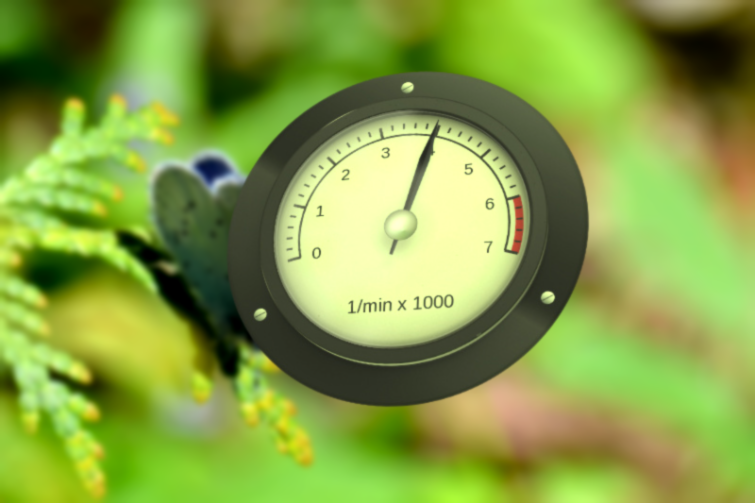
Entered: 4000 rpm
